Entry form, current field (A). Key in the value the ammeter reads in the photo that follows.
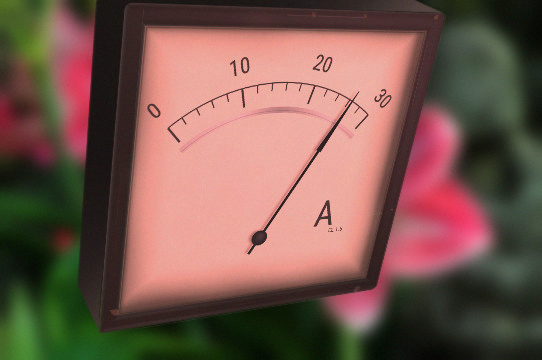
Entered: 26 A
